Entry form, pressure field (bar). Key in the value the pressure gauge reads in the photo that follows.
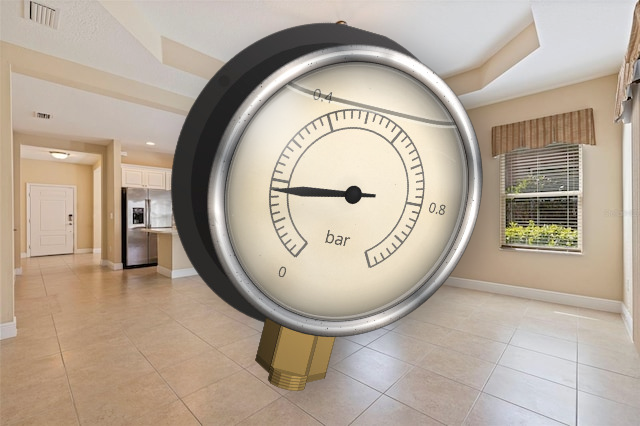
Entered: 0.18 bar
